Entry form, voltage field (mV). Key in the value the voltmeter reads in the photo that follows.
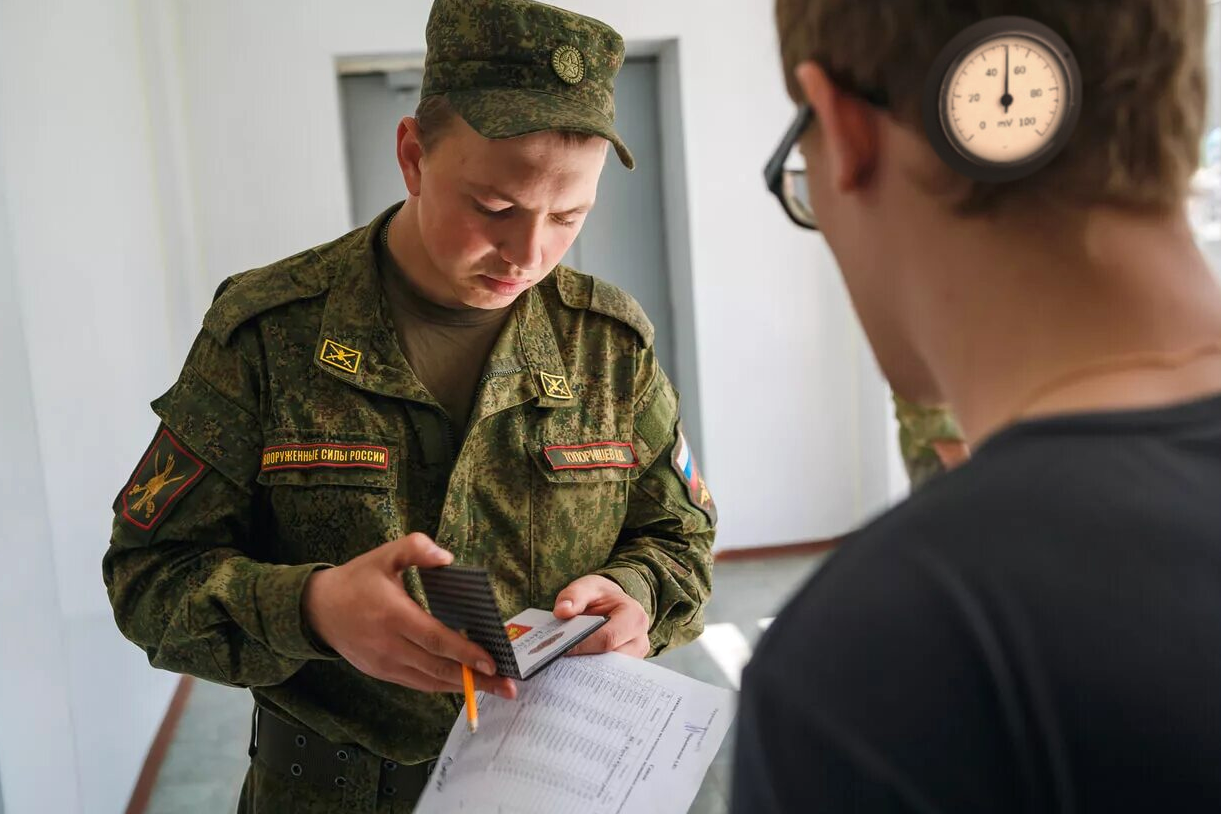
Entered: 50 mV
